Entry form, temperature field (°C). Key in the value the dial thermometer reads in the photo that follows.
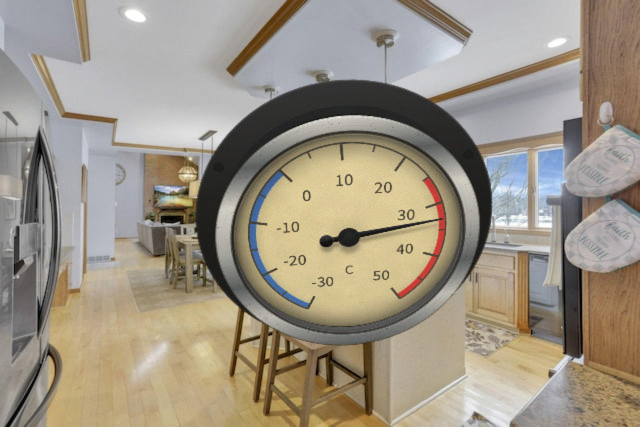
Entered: 32.5 °C
